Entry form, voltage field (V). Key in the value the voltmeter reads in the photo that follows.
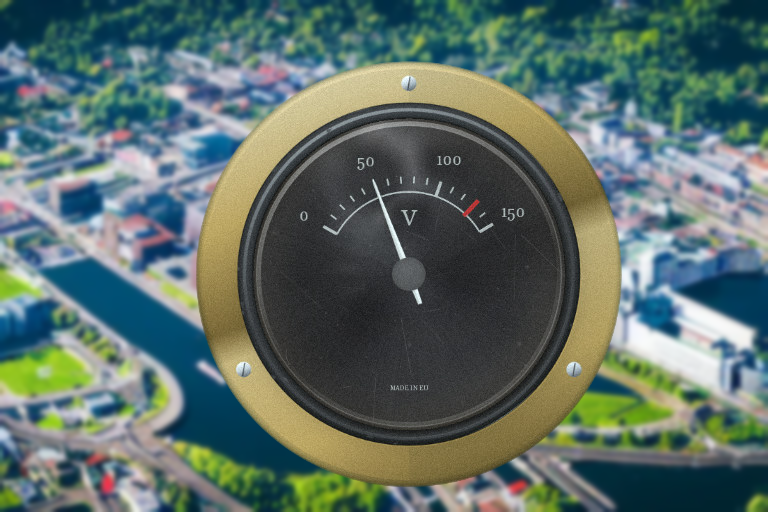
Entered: 50 V
